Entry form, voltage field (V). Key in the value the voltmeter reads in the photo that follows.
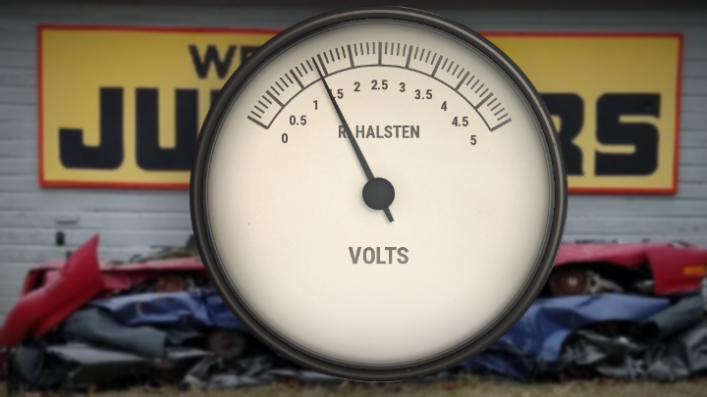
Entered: 1.4 V
